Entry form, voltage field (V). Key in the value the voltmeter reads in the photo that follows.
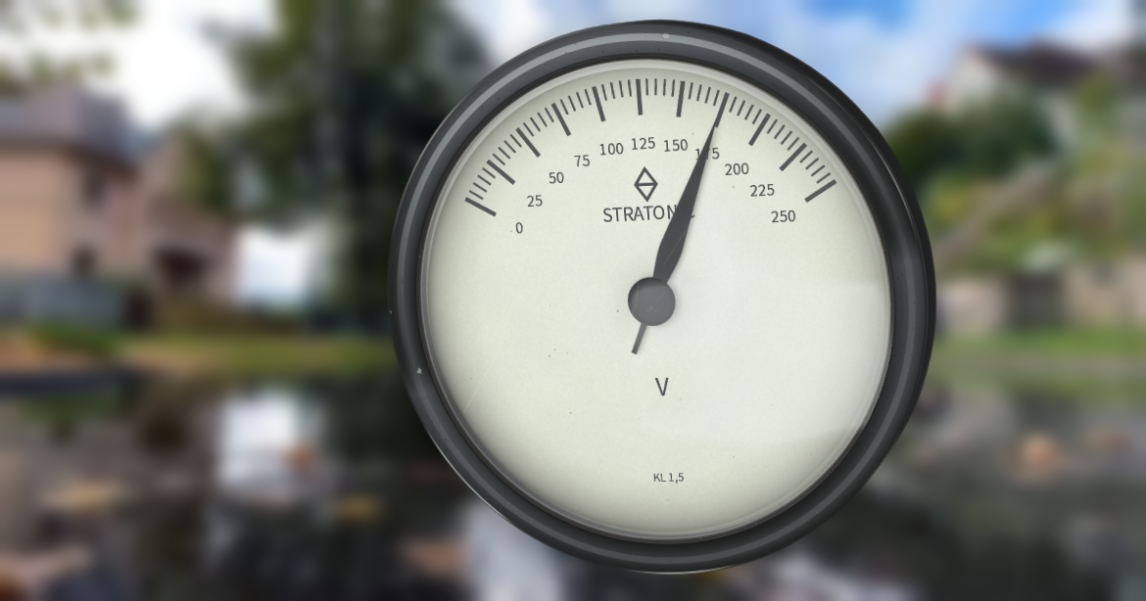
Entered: 175 V
